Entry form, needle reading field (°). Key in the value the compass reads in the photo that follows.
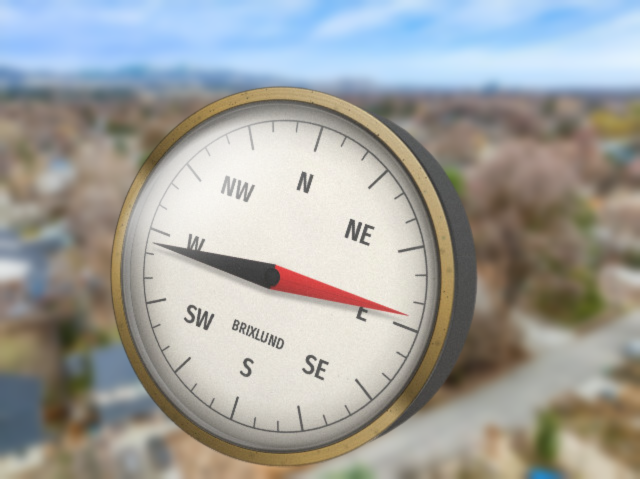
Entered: 85 °
